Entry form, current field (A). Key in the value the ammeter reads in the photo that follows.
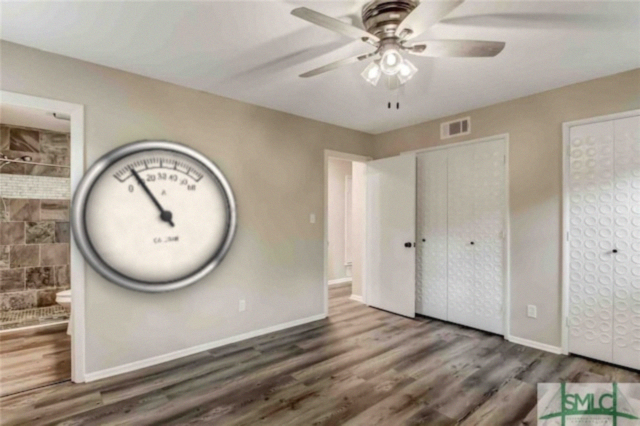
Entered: 10 A
